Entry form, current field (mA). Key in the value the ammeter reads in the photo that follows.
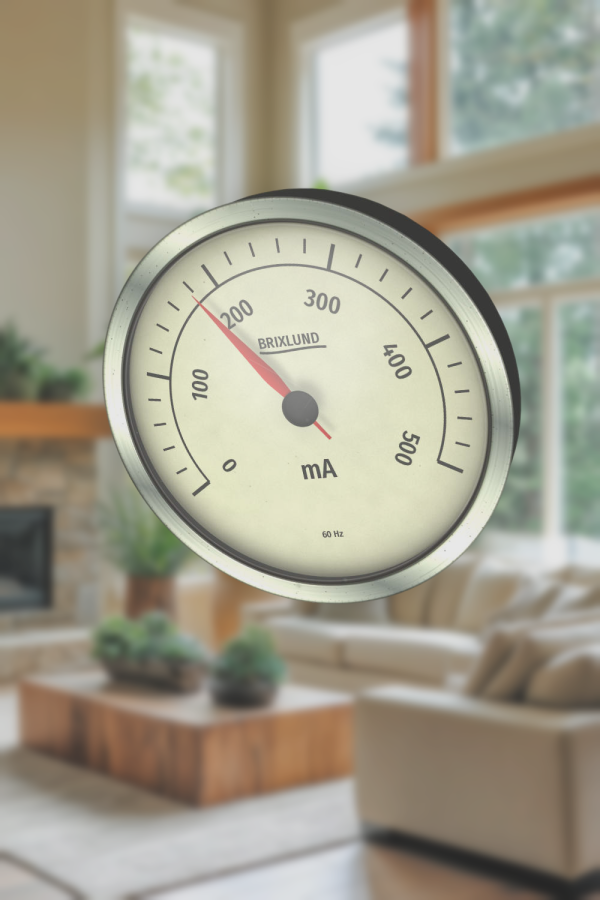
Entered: 180 mA
